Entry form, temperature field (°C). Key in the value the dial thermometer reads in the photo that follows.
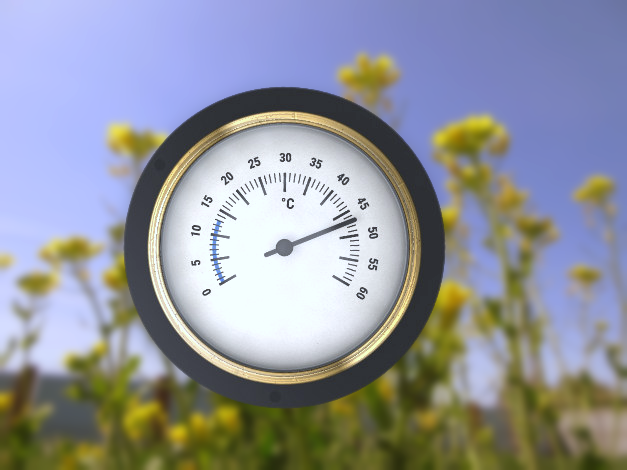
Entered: 47 °C
